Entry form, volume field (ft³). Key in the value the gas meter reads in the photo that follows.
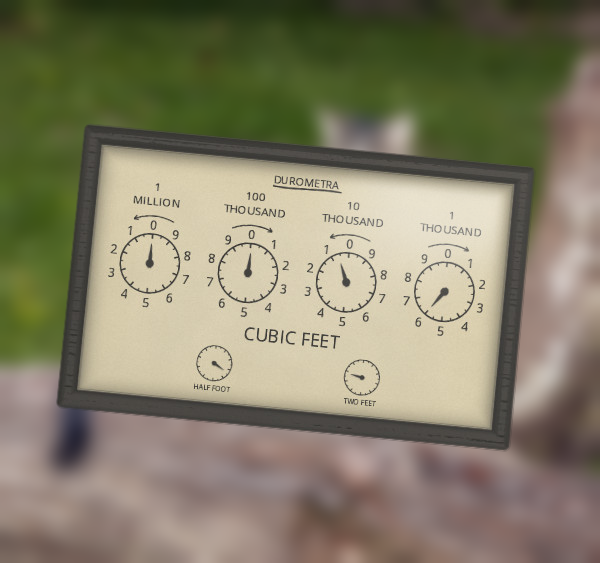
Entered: 600 ft³
